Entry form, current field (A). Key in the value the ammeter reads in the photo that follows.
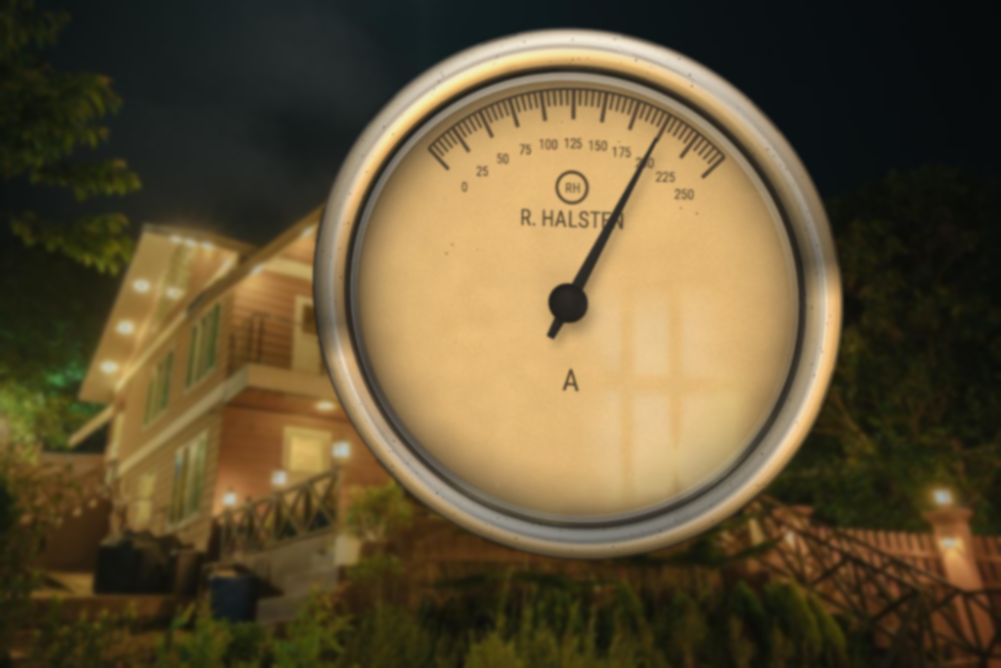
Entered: 200 A
